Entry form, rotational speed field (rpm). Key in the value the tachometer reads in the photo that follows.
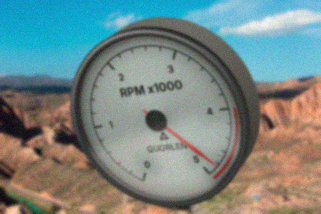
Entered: 4800 rpm
